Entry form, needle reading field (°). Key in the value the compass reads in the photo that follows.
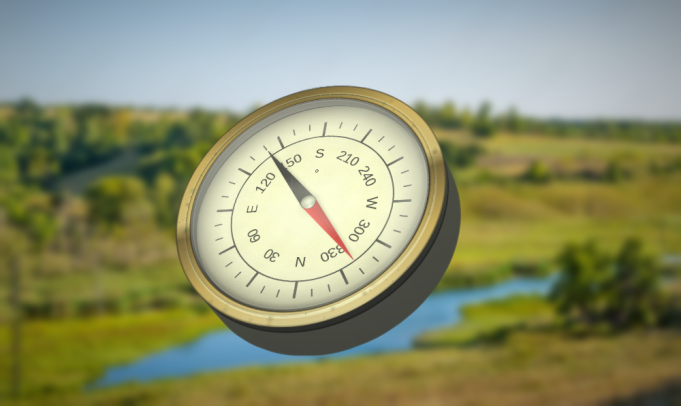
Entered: 320 °
